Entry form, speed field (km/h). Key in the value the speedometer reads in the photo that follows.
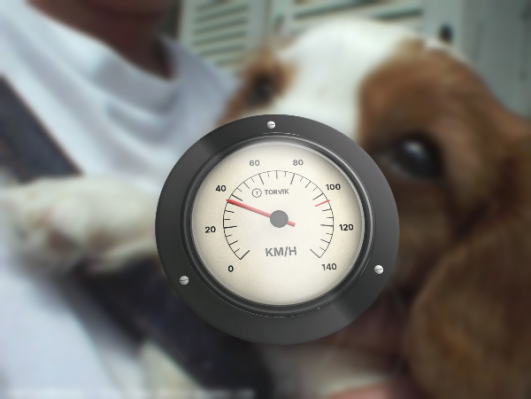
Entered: 35 km/h
